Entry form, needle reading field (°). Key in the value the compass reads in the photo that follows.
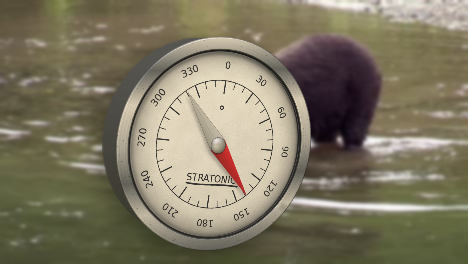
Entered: 140 °
